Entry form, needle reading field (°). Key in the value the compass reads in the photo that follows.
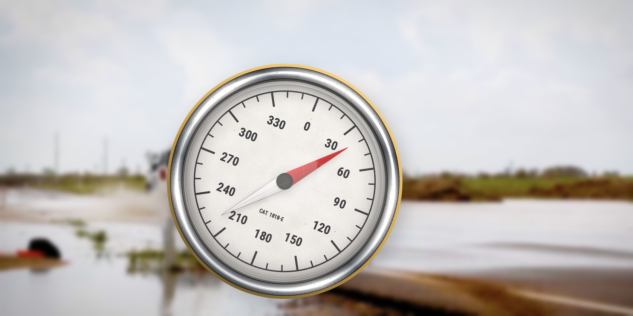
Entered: 40 °
